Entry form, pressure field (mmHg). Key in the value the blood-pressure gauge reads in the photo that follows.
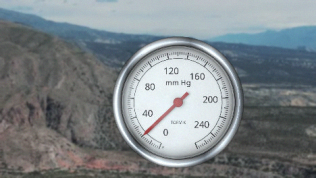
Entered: 20 mmHg
